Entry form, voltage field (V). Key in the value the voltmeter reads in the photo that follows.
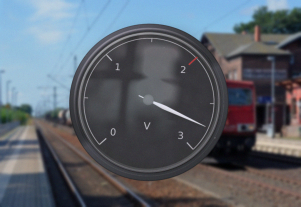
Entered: 2.75 V
